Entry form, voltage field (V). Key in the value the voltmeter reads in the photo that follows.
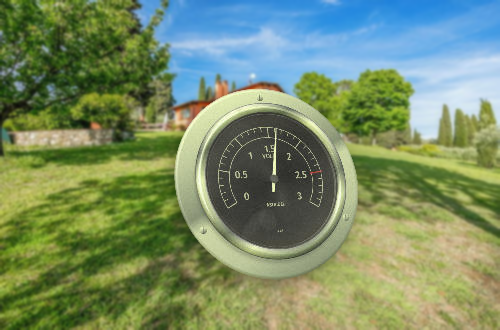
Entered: 1.6 V
